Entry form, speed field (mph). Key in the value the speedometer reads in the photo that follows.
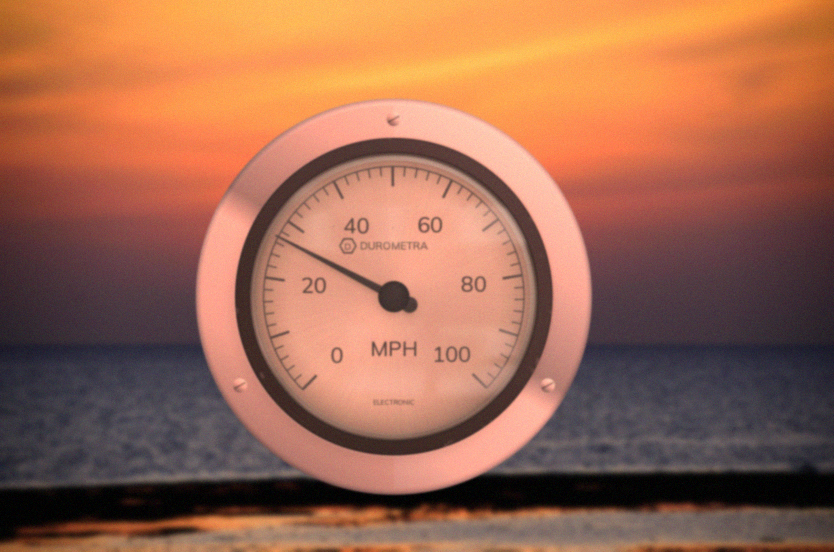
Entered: 27 mph
